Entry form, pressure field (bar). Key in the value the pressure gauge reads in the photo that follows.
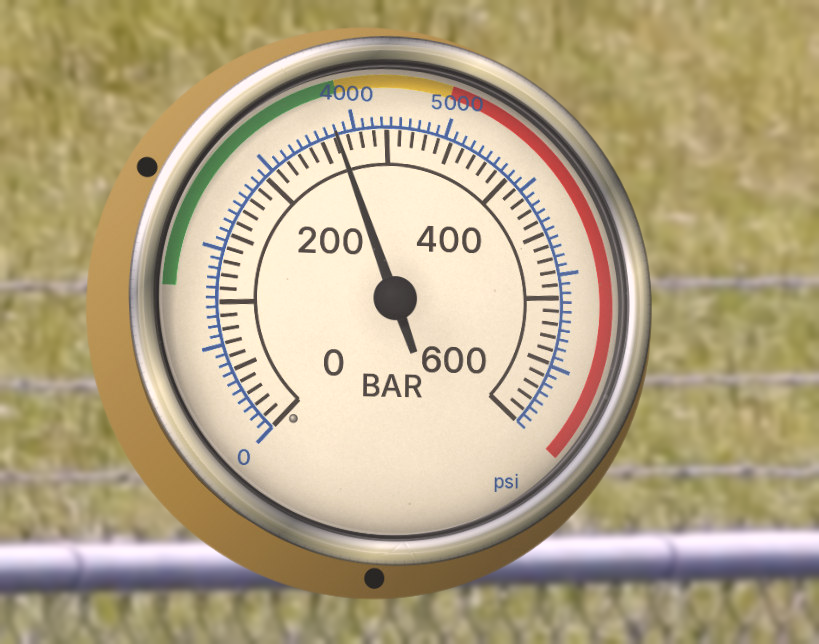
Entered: 260 bar
